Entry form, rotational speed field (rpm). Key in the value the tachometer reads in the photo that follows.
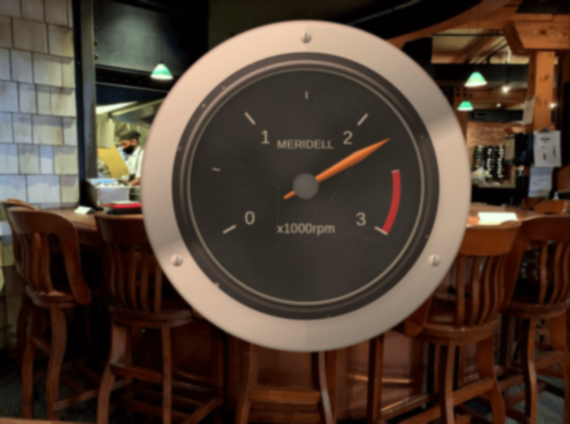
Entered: 2250 rpm
